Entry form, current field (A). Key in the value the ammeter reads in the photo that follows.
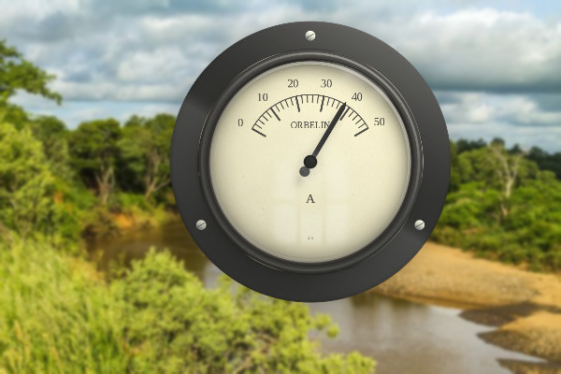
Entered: 38 A
